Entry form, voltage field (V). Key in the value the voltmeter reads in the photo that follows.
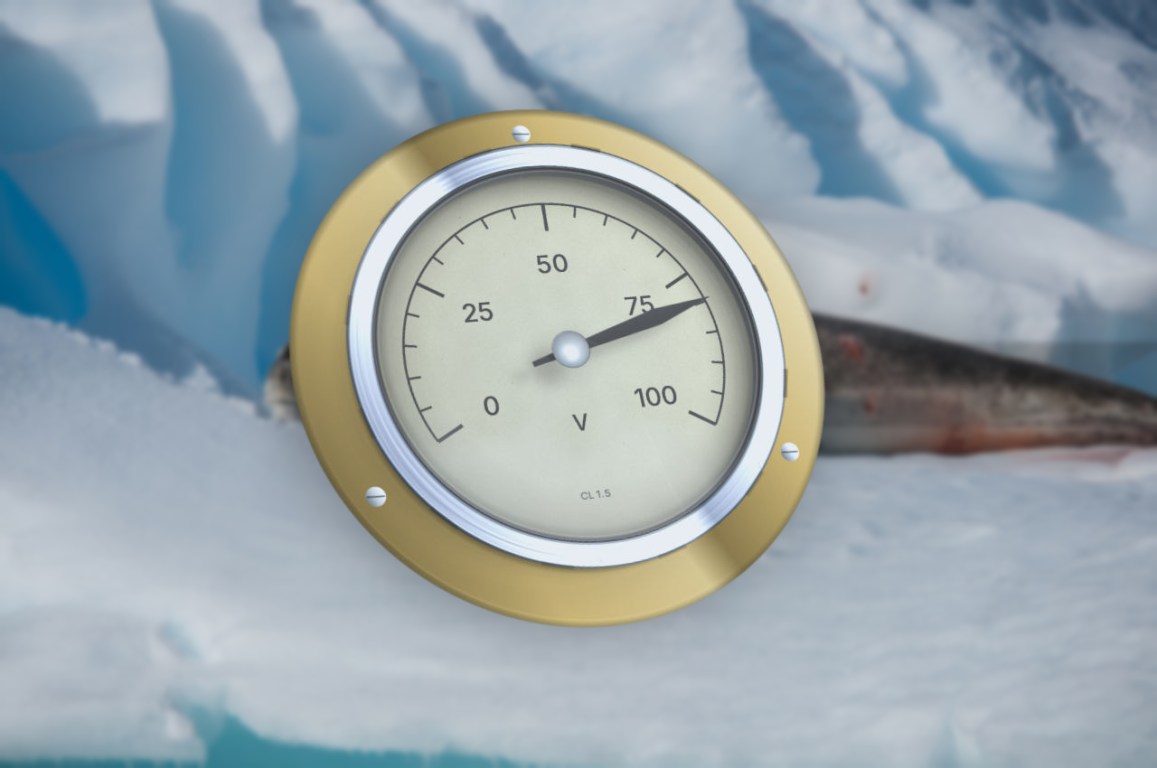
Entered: 80 V
